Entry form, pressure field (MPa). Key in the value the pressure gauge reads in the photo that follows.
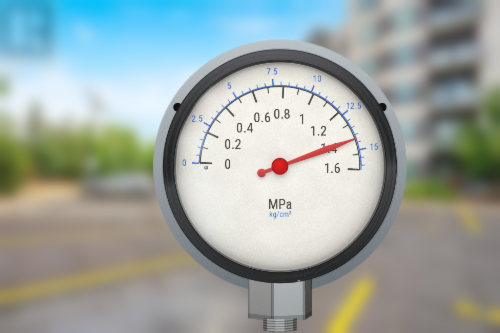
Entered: 1.4 MPa
